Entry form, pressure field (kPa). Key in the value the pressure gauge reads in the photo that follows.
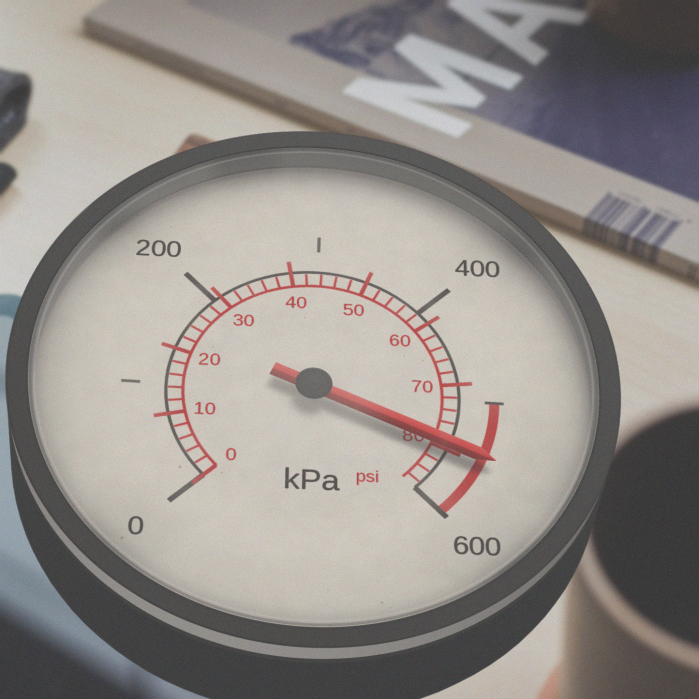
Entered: 550 kPa
